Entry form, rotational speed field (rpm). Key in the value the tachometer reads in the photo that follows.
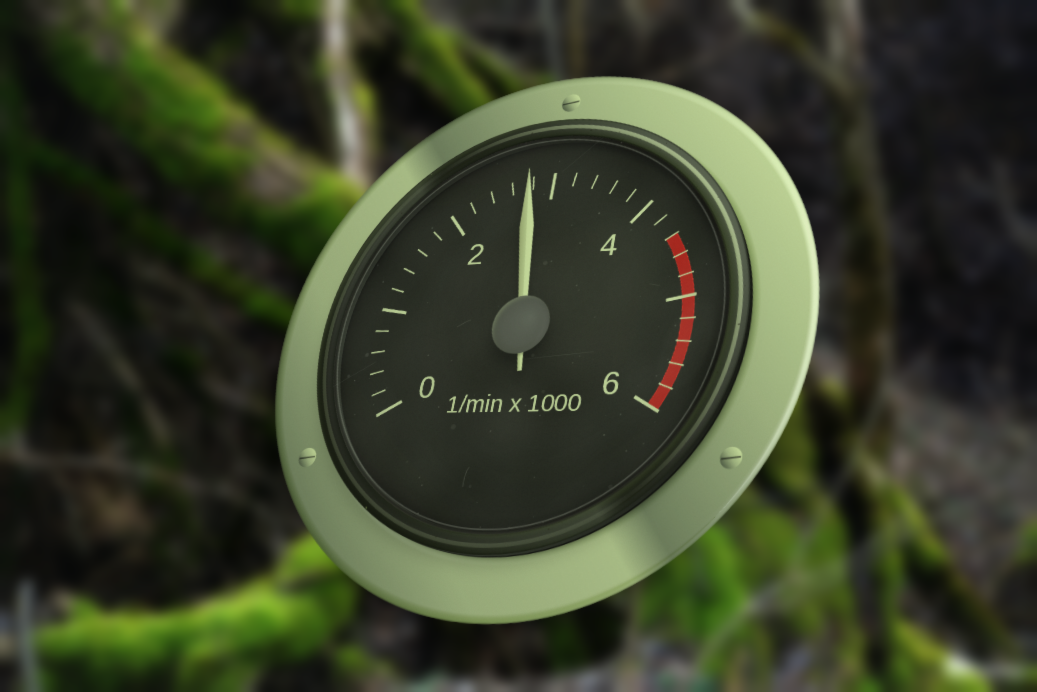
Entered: 2800 rpm
